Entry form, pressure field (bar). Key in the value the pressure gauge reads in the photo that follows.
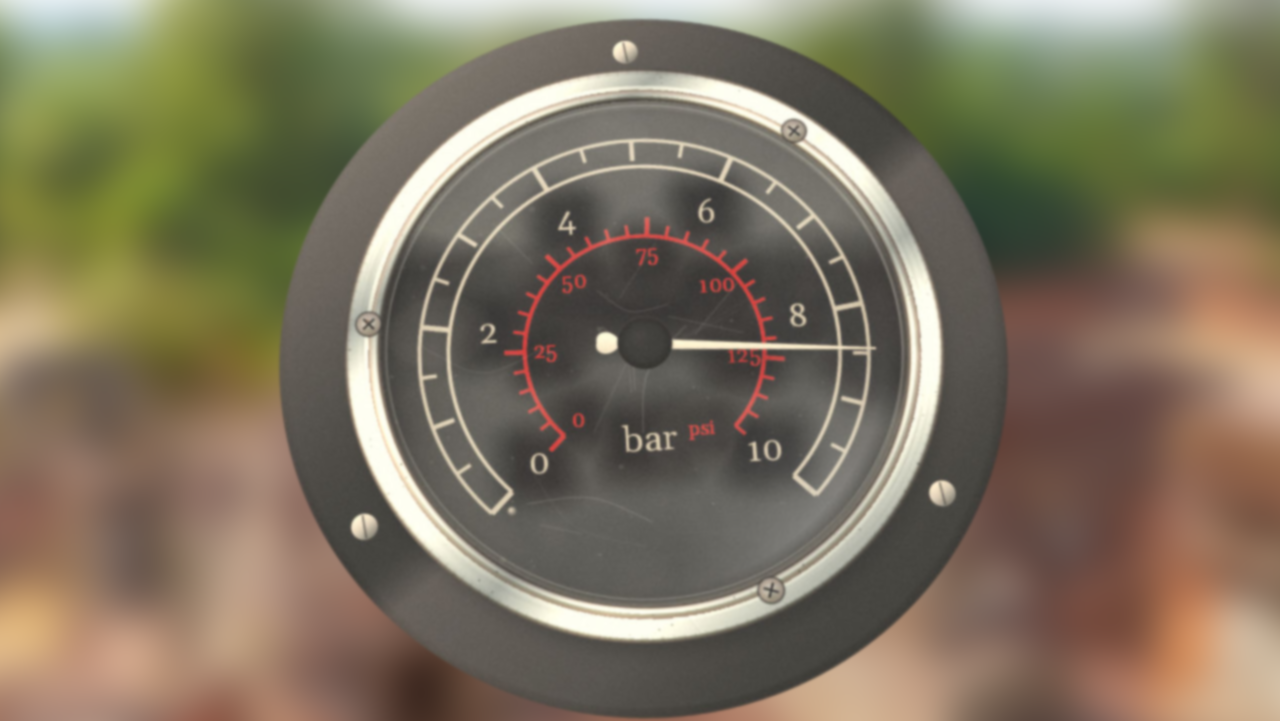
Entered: 8.5 bar
